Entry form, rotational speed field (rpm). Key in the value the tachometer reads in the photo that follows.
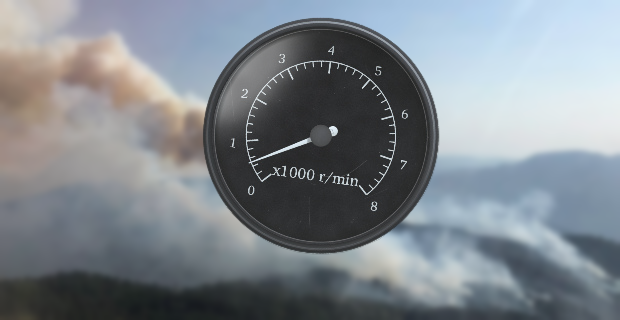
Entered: 500 rpm
